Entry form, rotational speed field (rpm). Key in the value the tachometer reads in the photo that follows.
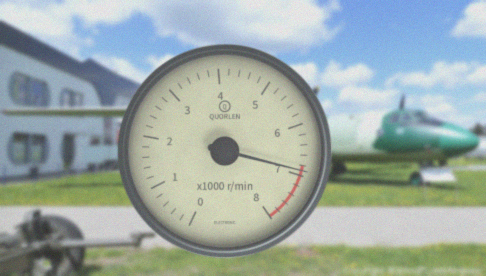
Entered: 6900 rpm
